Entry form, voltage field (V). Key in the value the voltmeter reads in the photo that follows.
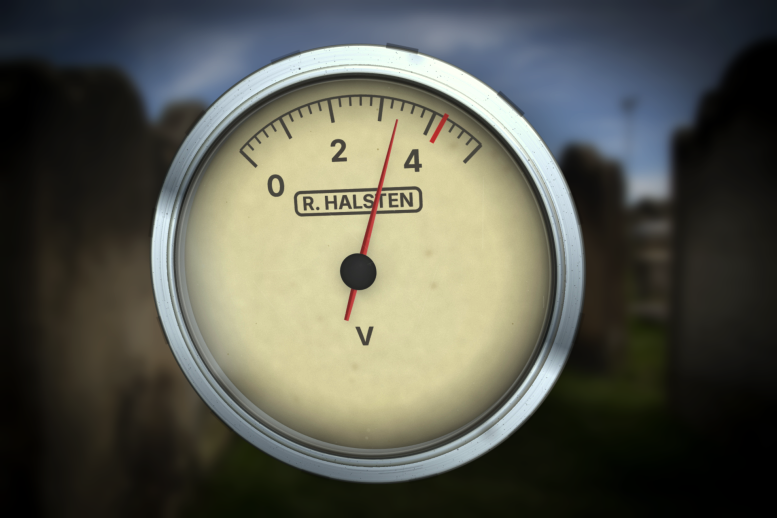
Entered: 3.4 V
